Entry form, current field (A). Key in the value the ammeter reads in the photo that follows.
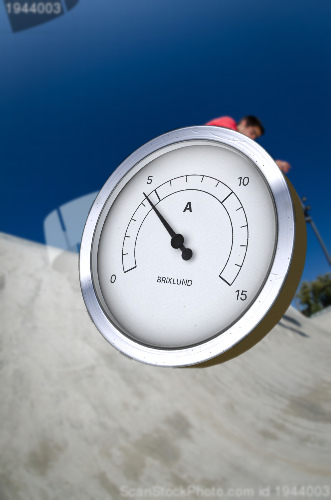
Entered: 4.5 A
